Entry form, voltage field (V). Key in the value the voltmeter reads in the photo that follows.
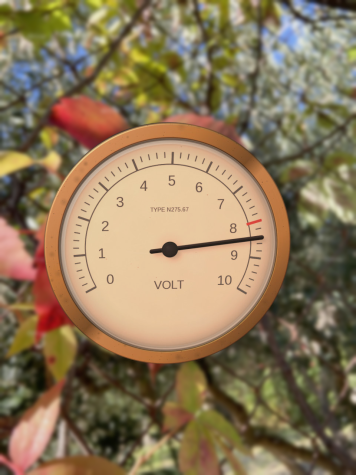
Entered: 8.4 V
